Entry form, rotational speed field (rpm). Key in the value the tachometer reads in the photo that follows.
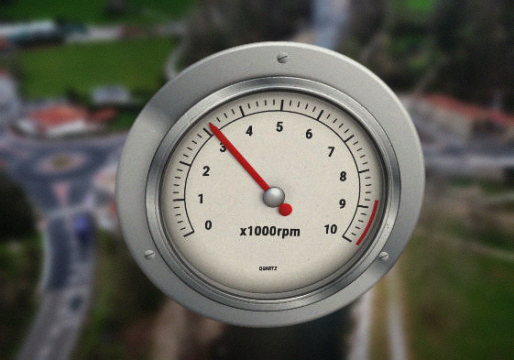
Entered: 3200 rpm
